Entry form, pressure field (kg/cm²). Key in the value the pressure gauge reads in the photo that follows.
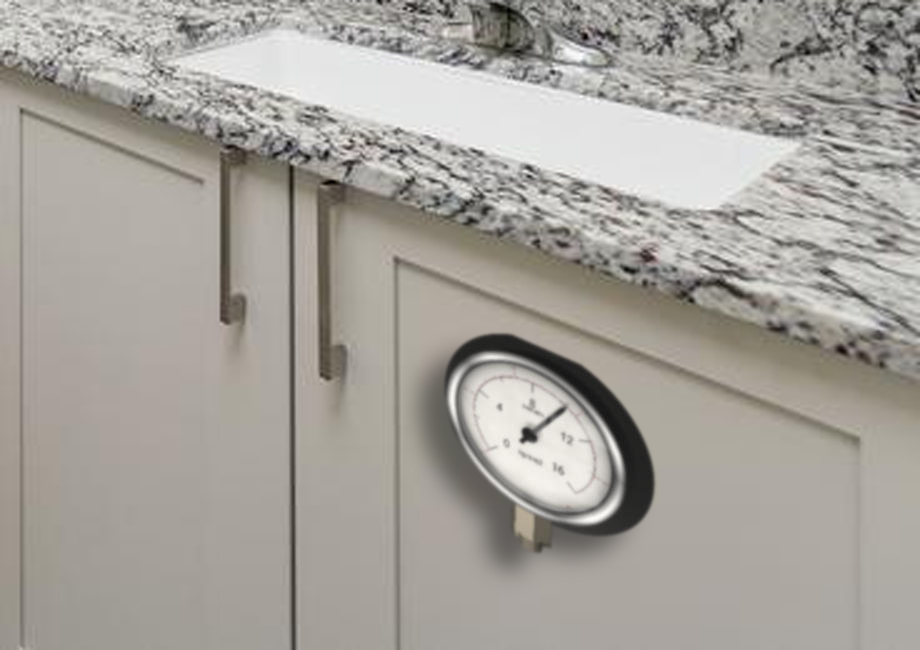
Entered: 10 kg/cm²
